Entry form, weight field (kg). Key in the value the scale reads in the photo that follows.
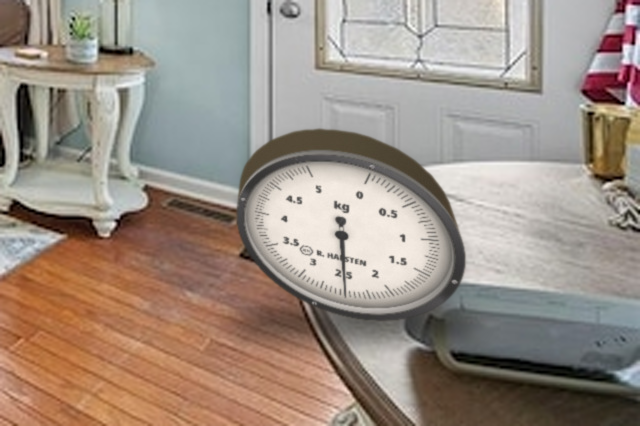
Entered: 2.5 kg
